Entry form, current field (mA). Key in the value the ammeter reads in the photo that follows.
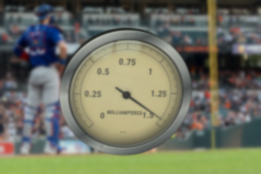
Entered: 1.45 mA
